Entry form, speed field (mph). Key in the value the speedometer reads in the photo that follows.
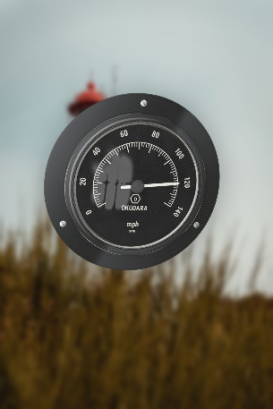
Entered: 120 mph
